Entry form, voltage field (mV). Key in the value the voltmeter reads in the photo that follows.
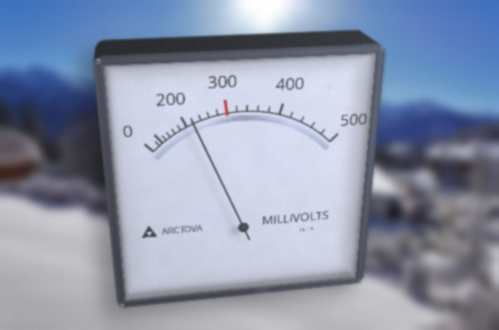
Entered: 220 mV
